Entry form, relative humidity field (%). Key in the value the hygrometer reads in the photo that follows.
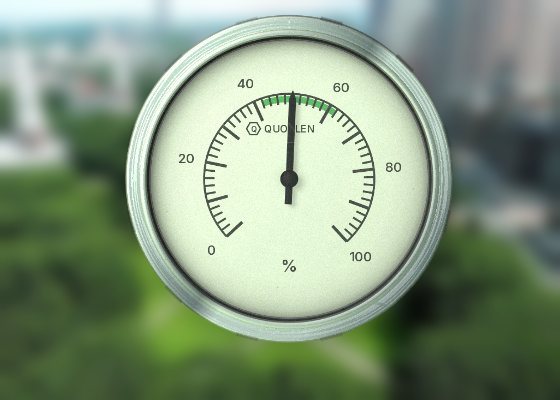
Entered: 50 %
